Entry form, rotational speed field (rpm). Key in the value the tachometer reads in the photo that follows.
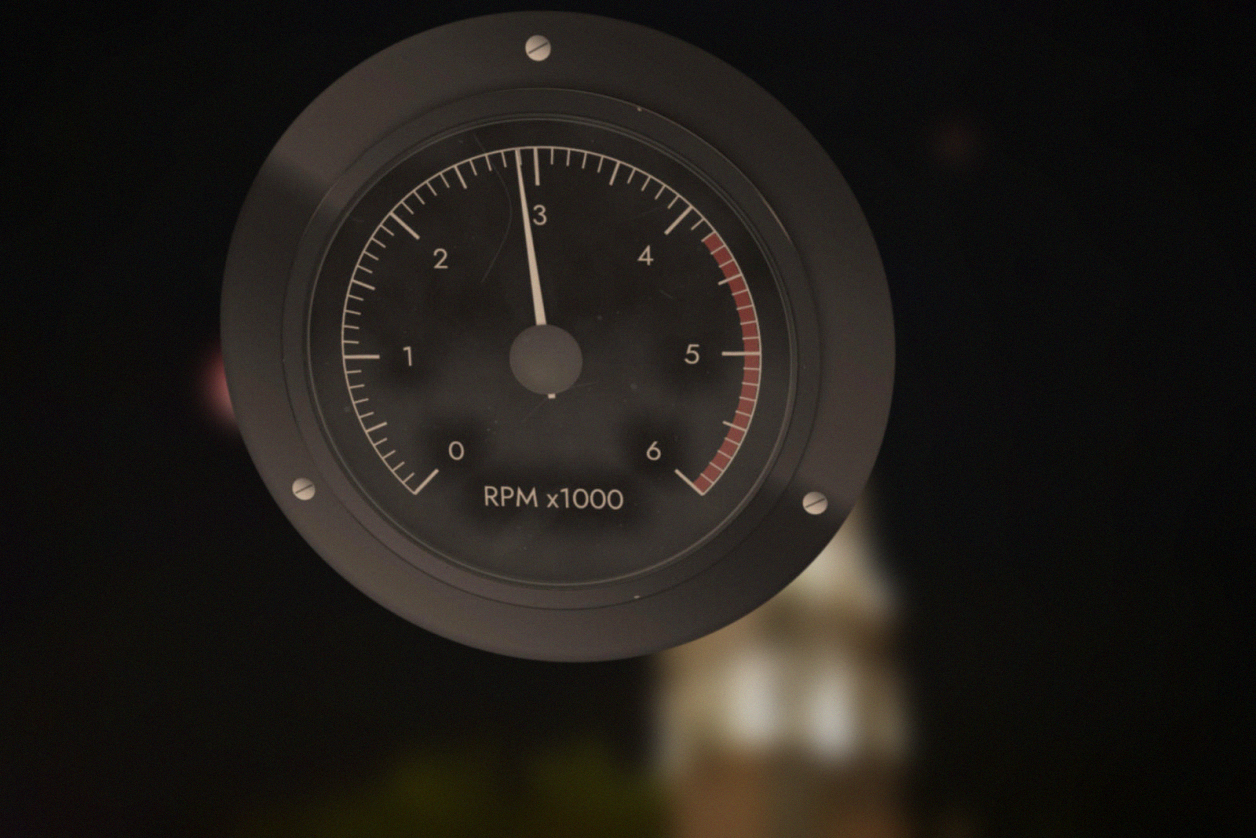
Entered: 2900 rpm
